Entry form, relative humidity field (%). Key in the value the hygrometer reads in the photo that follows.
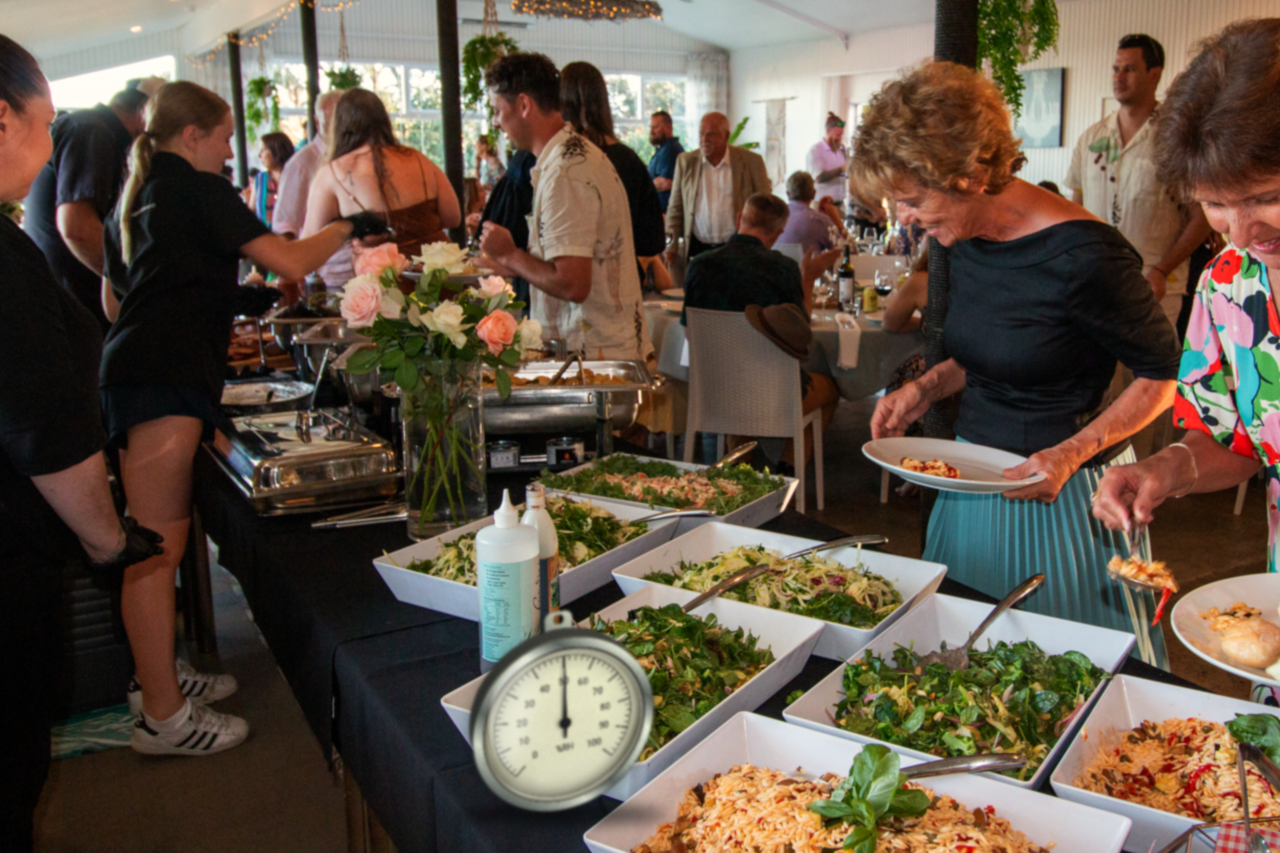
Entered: 50 %
